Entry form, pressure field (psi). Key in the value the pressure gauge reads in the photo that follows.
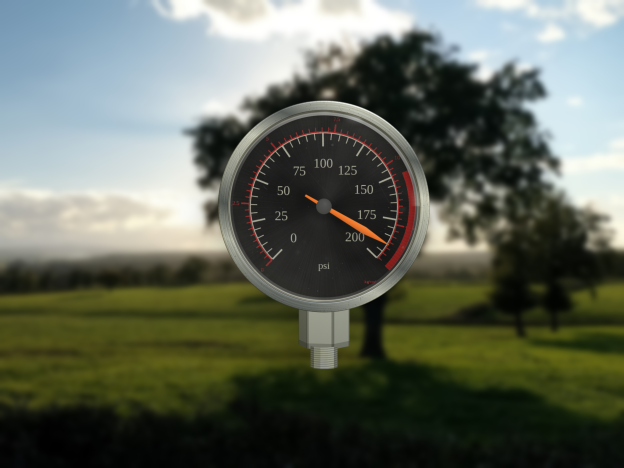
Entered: 190 psi
